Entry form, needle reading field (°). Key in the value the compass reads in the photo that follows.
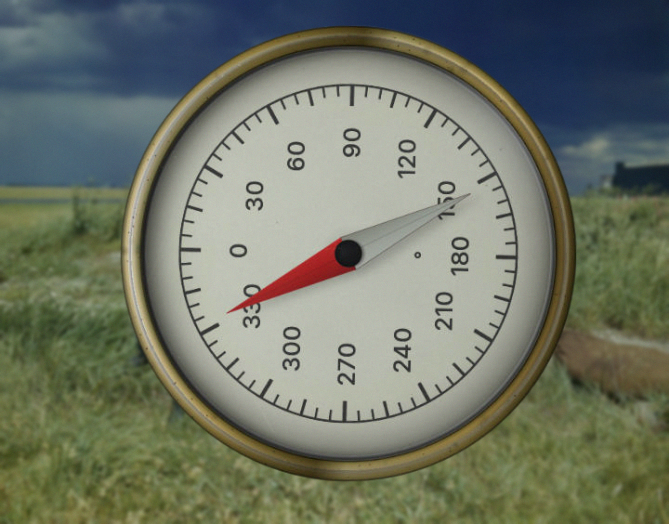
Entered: 332.5 °
